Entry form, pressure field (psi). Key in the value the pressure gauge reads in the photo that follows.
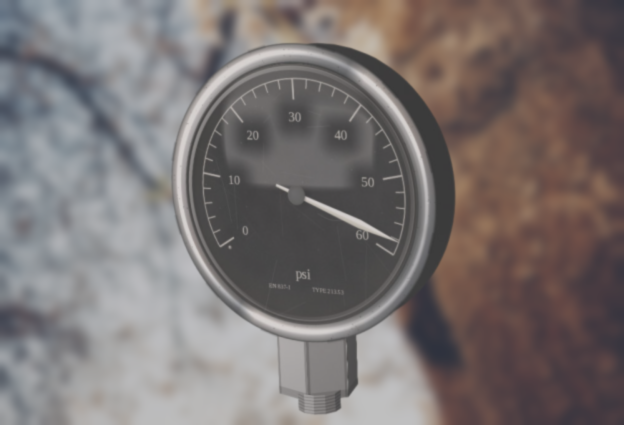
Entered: 58 psi
